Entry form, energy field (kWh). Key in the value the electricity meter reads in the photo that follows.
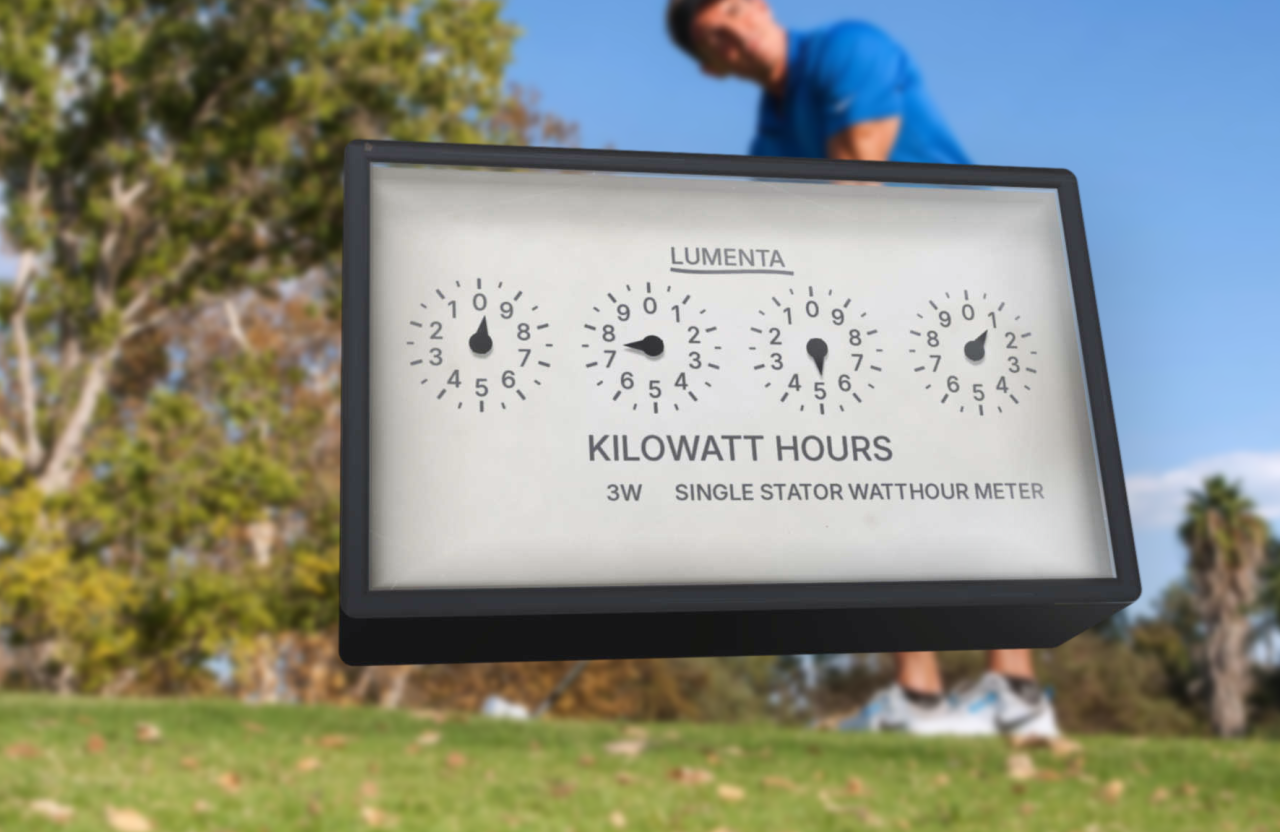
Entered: 9751 kWh
